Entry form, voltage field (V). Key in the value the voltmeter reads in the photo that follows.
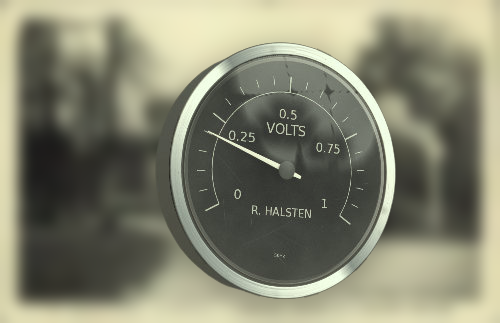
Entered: 0.2 V
